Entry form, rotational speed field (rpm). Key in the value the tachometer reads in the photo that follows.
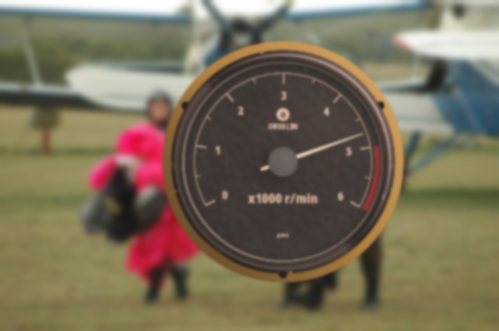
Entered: 4750 rpm
